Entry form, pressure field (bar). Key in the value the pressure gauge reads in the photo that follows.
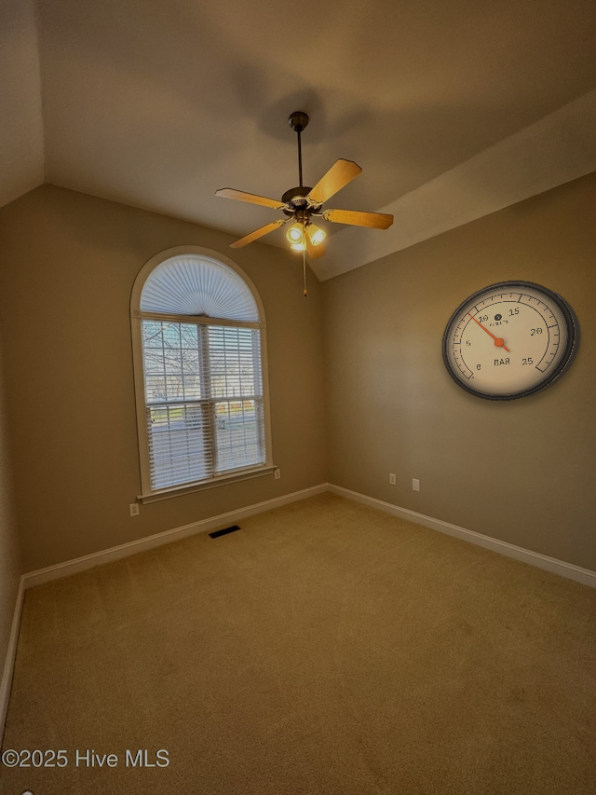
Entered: 9 bar
